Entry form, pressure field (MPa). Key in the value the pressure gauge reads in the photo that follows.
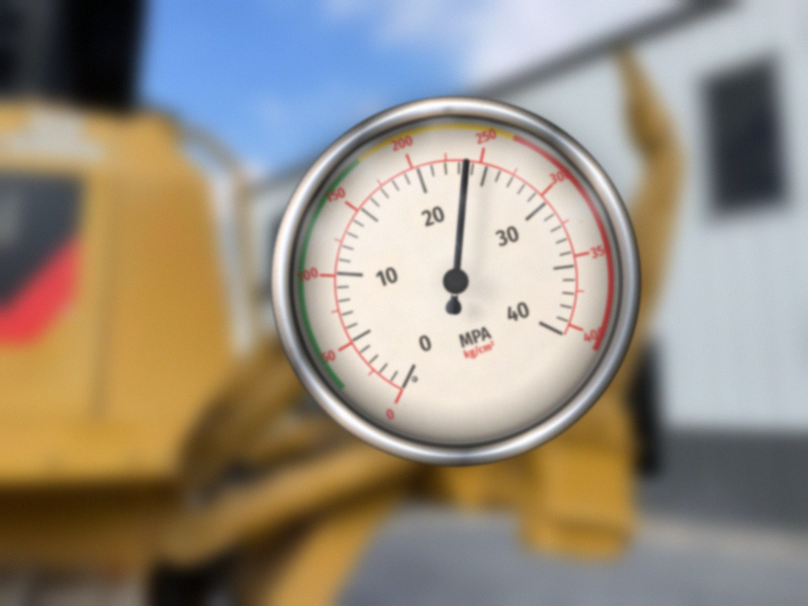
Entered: 23.5 MPa
